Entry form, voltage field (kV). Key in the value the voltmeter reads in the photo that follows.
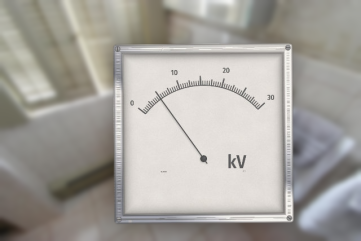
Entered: 5 kV
